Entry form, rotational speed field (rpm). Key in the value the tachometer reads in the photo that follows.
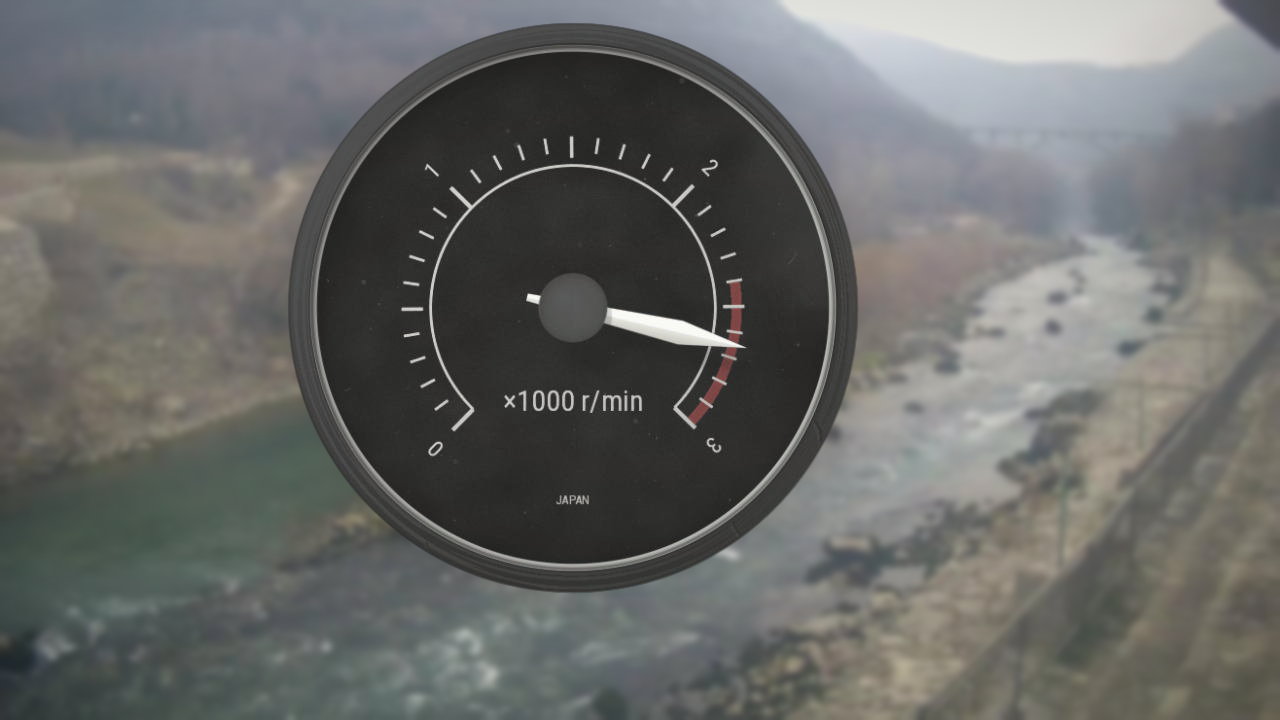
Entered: 2650 rpm
